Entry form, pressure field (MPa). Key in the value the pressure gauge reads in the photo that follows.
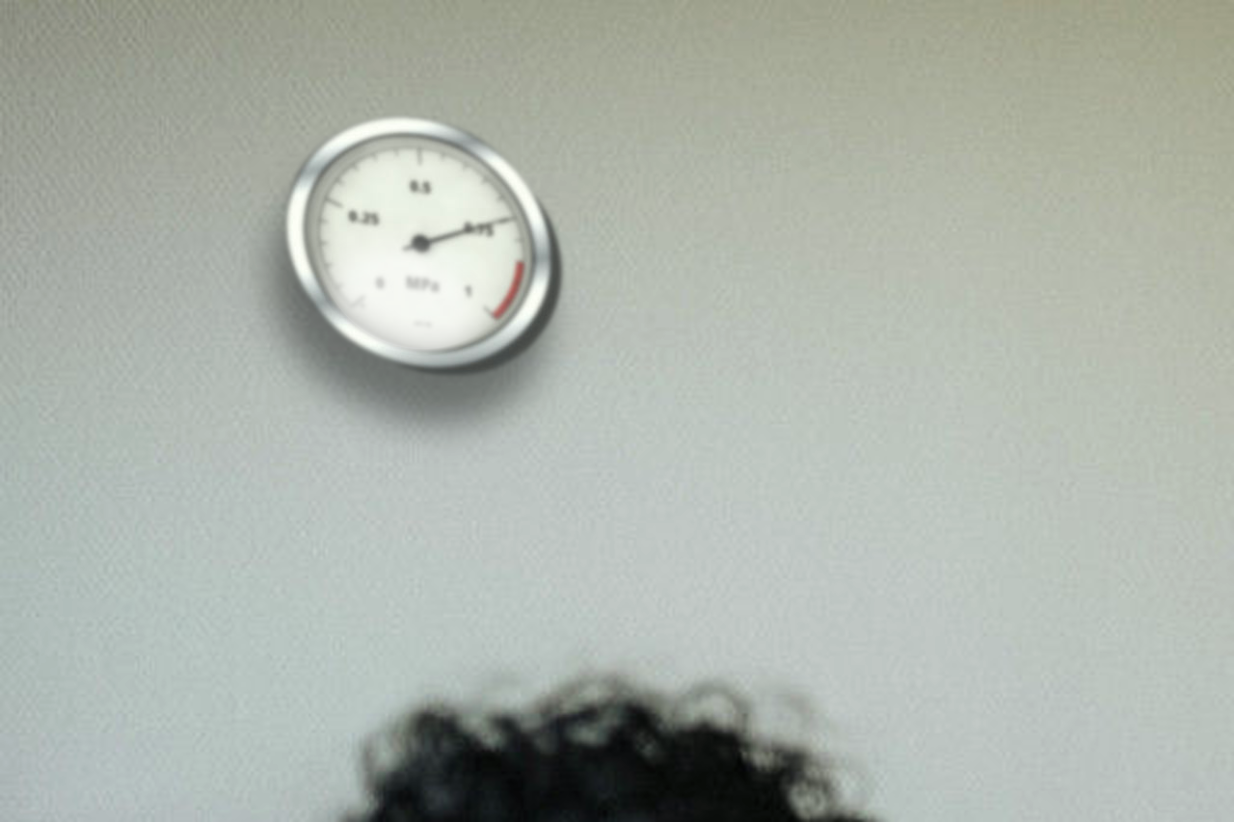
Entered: 0.75 MPa
